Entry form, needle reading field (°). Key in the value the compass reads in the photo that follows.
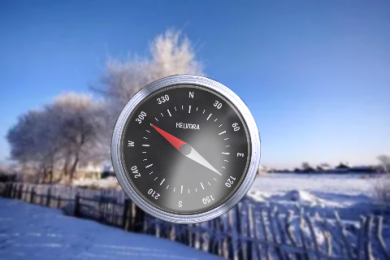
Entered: 300 °
